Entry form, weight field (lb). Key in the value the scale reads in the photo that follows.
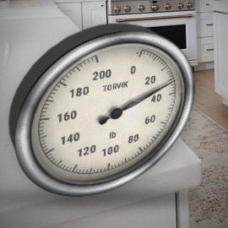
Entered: 30 lb
